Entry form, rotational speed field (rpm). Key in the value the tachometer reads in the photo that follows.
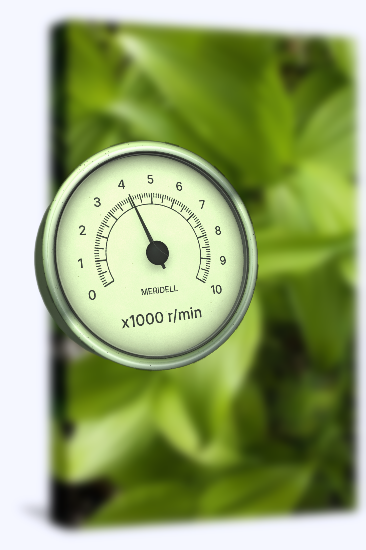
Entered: 4000 rpm
